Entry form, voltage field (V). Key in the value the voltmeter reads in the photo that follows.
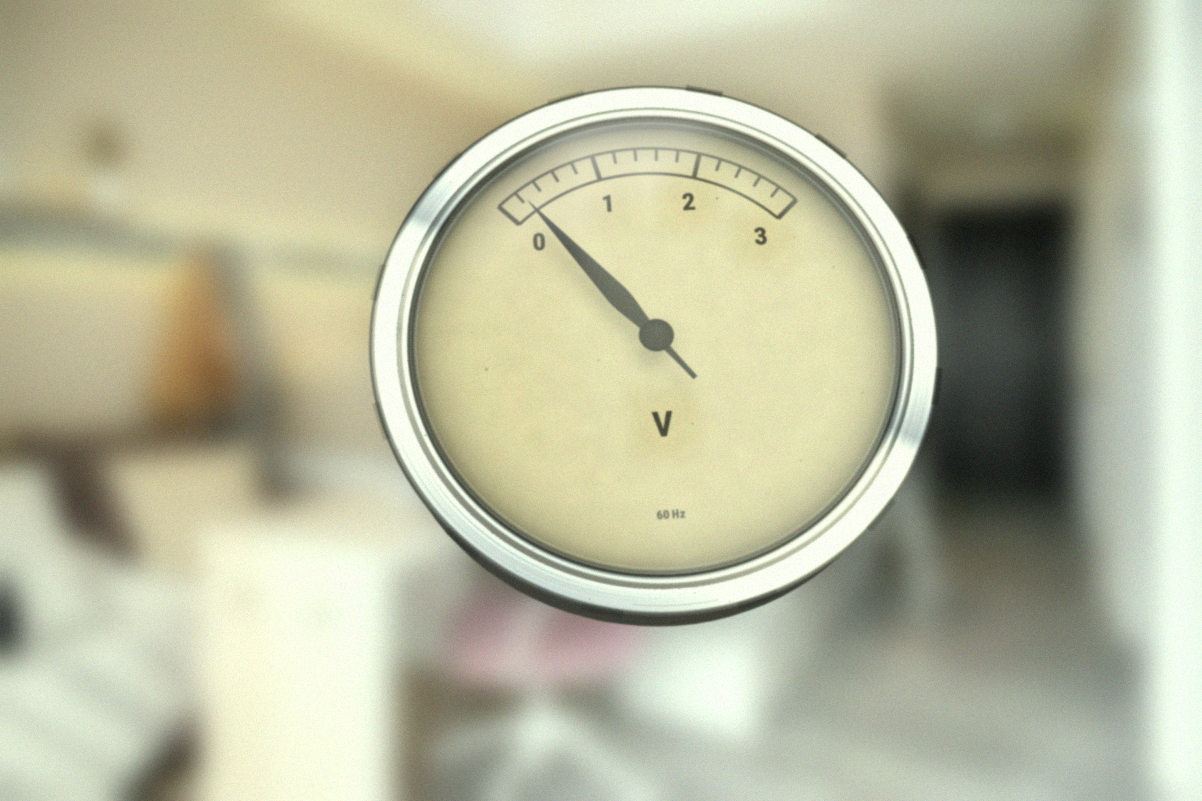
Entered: 0.2 V
